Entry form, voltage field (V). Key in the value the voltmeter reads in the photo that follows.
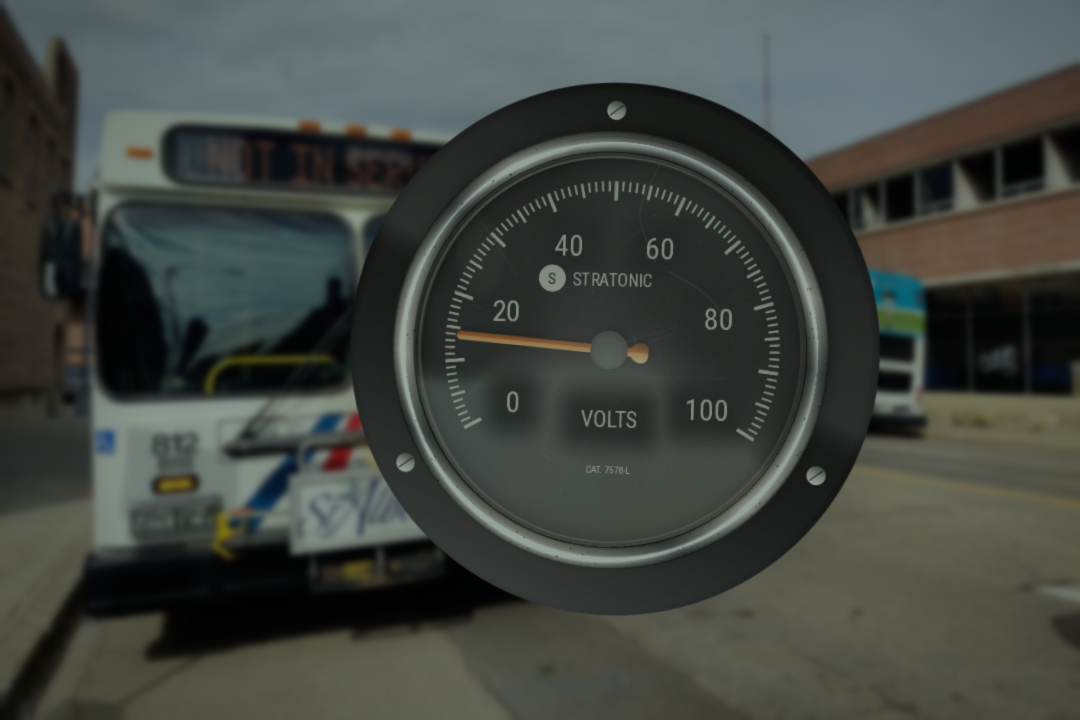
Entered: 14 V
